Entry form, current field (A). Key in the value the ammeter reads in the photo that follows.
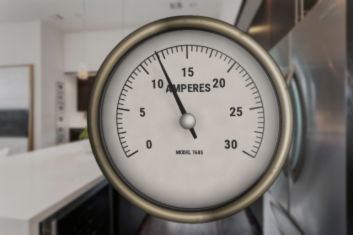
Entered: 12 A
